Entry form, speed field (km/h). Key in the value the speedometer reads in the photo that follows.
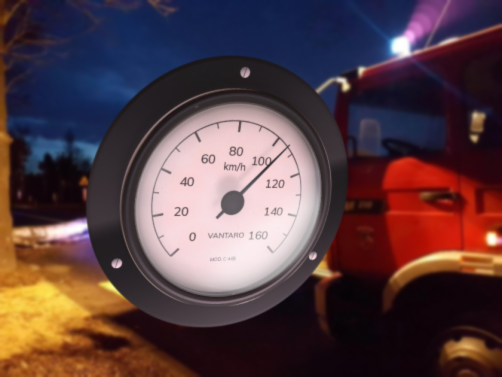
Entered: 105 km/h
